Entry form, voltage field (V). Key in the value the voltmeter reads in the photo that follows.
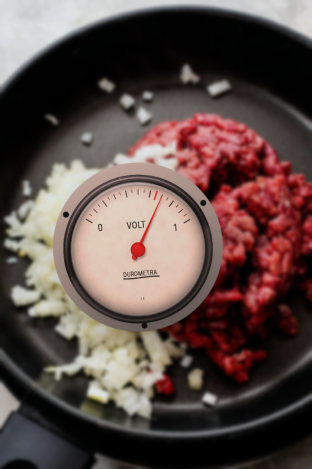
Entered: 0.7 V
